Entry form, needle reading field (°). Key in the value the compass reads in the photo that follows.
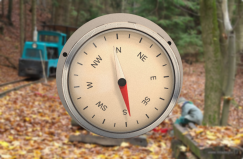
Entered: 172.5 °
